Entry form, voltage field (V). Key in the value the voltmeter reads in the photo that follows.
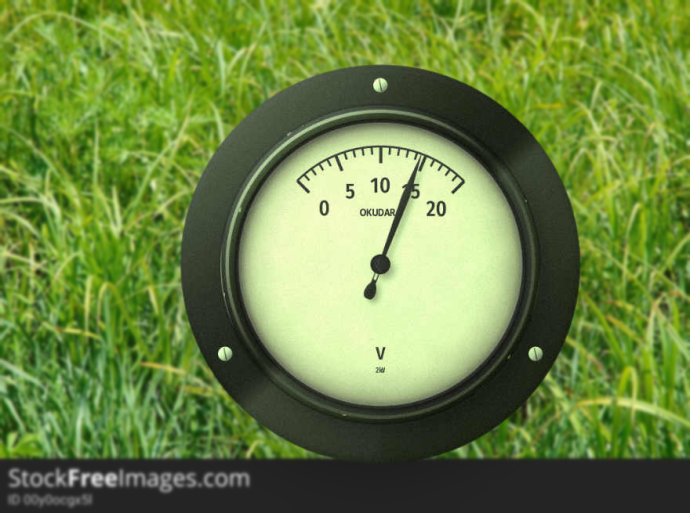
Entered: 14.5 V
